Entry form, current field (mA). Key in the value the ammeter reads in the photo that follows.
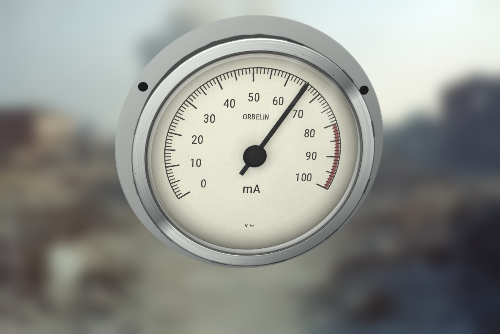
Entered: 65 mA
